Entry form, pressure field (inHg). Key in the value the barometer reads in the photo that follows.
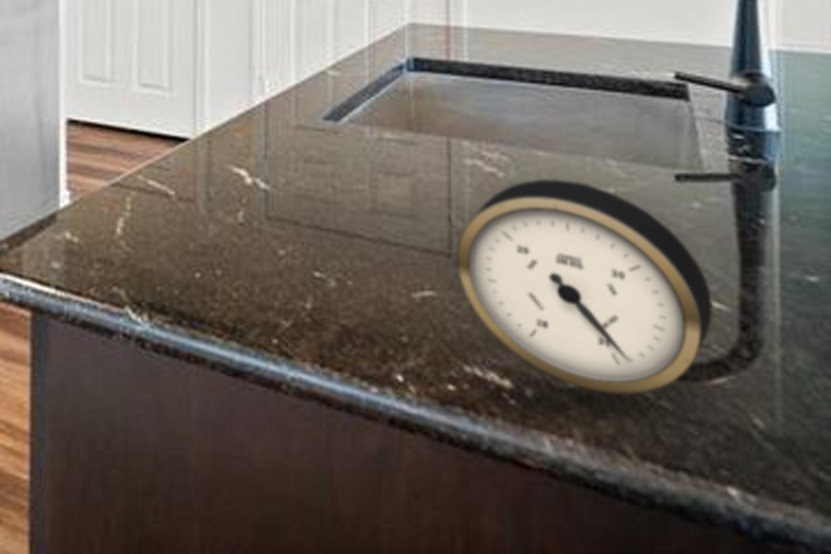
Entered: 30.9 inHg
